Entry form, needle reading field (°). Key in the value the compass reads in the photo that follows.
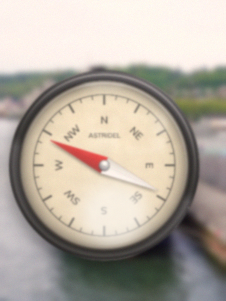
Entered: 295 °
